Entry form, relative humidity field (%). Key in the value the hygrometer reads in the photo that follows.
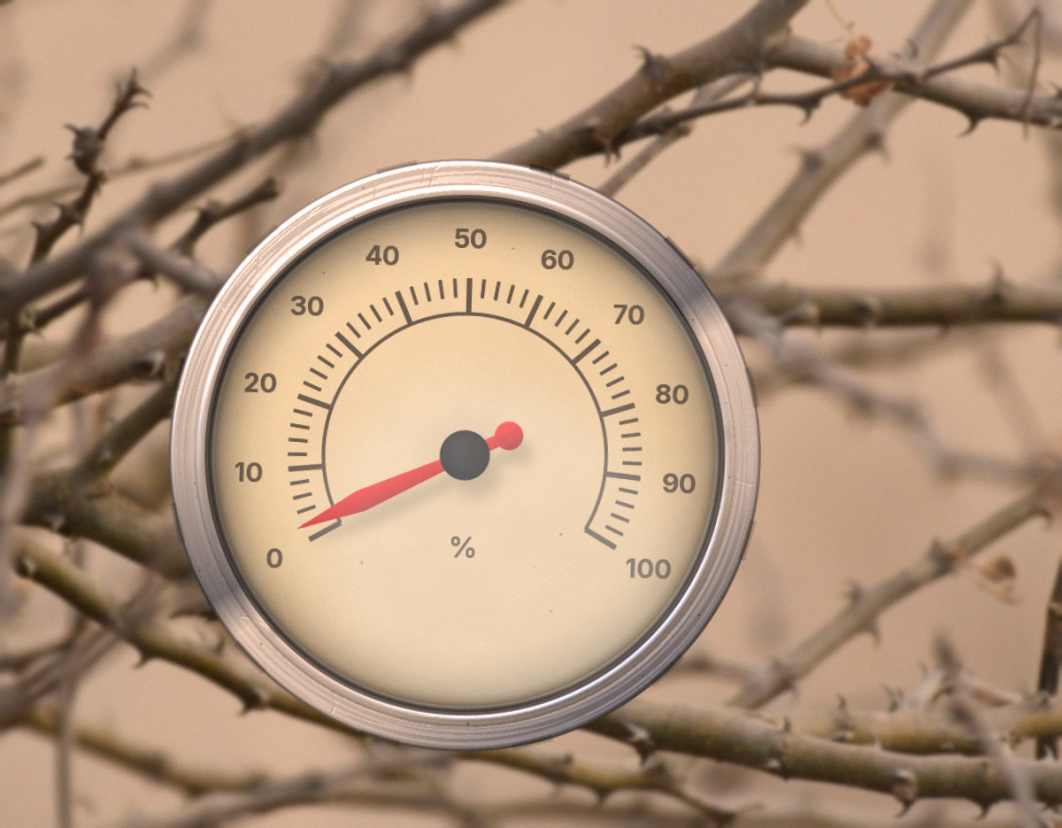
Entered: 2 %
